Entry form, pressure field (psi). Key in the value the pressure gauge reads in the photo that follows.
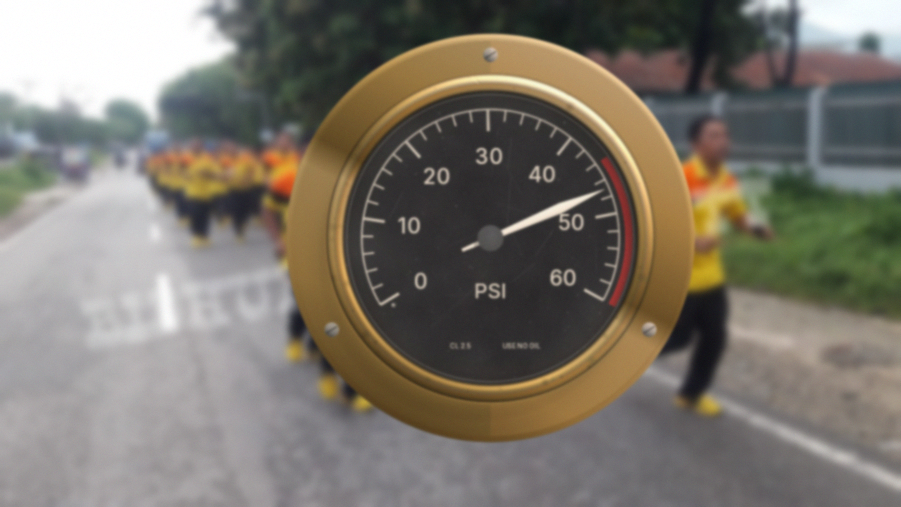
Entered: 47 psi
